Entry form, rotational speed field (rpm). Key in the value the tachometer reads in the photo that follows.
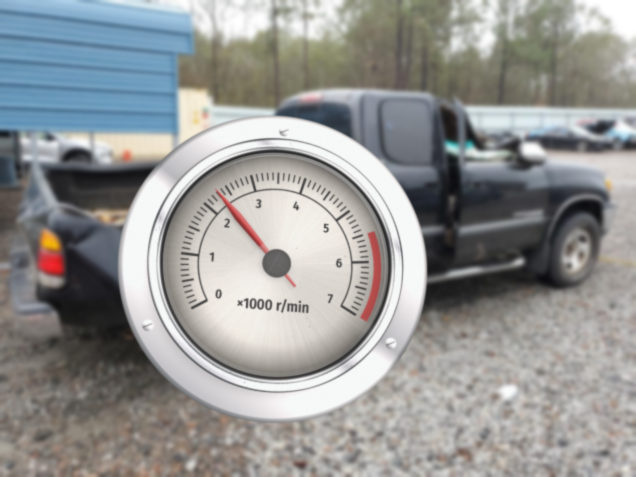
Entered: 2300 rpm
